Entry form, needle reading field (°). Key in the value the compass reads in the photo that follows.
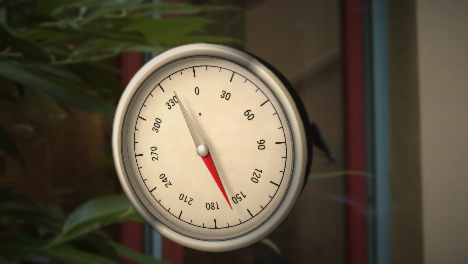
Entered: 160 °
